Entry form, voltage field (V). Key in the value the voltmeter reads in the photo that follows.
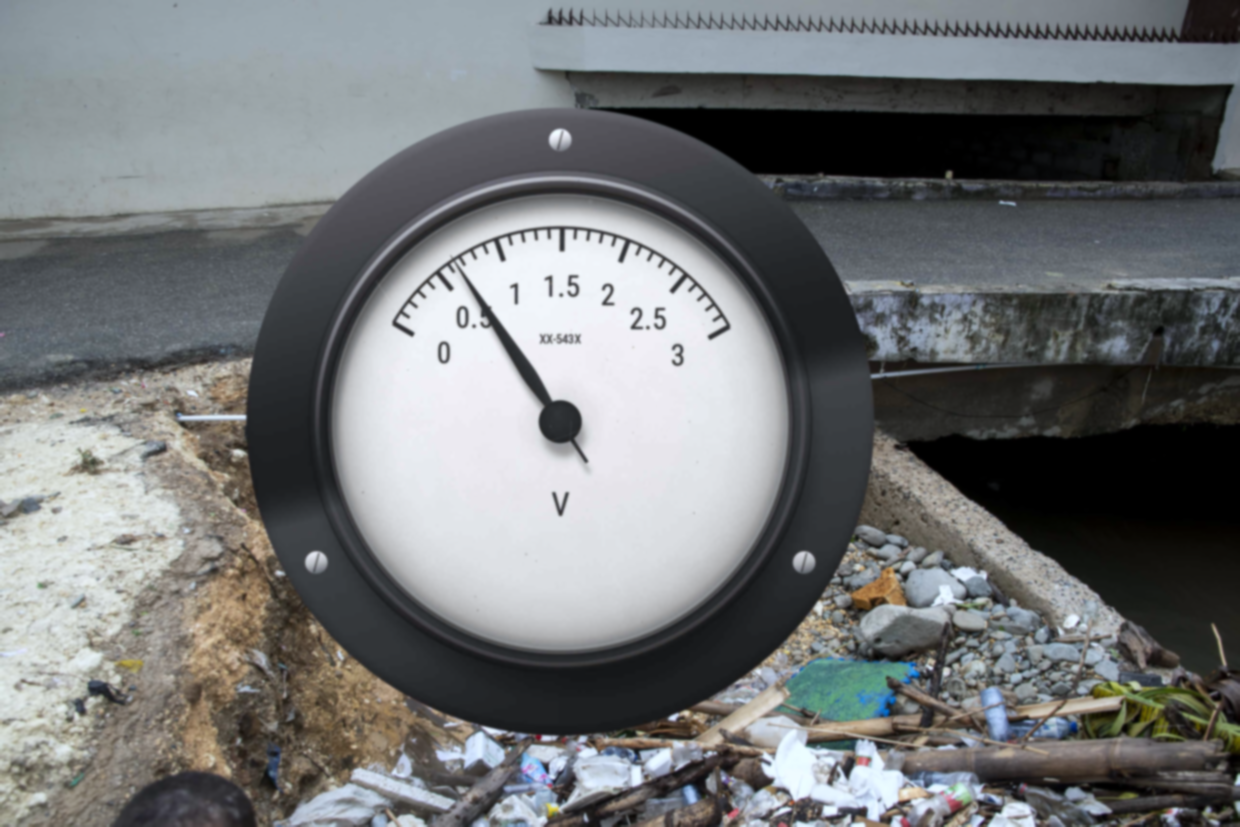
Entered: 0.65 V
